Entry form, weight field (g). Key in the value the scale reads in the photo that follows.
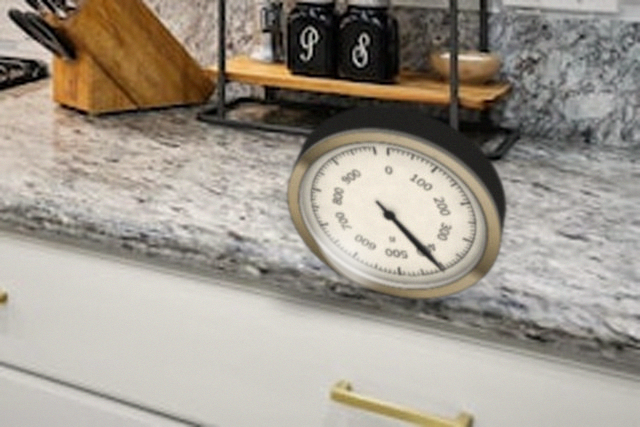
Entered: 400 g
